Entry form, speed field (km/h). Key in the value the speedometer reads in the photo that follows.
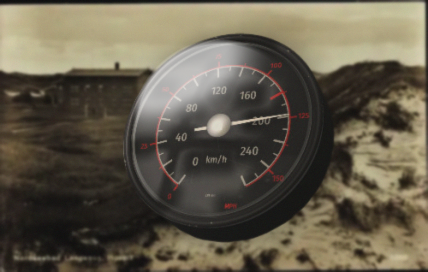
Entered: 200 km/h
